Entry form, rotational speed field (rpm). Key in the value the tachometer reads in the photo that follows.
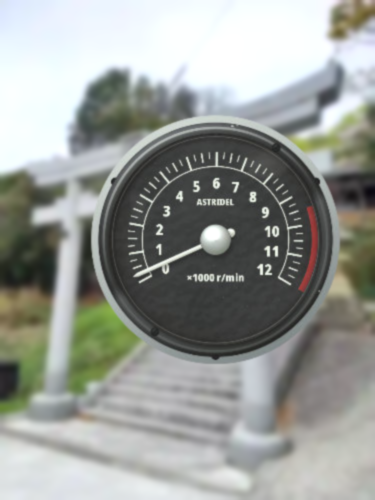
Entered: 250 rpm
